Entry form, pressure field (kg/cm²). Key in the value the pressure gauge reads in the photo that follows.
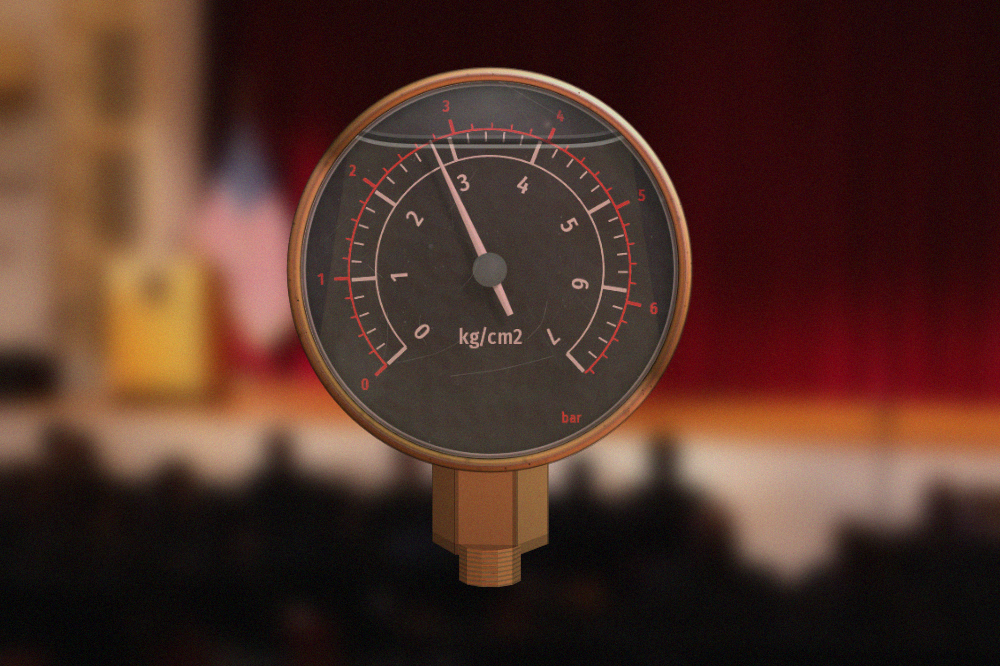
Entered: 2.8 kg/cm²
